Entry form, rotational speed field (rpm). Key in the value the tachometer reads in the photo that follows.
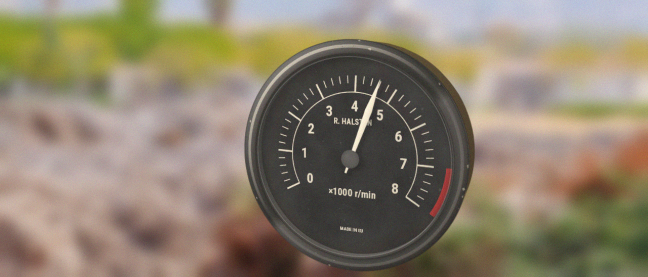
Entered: 4600 rpm
